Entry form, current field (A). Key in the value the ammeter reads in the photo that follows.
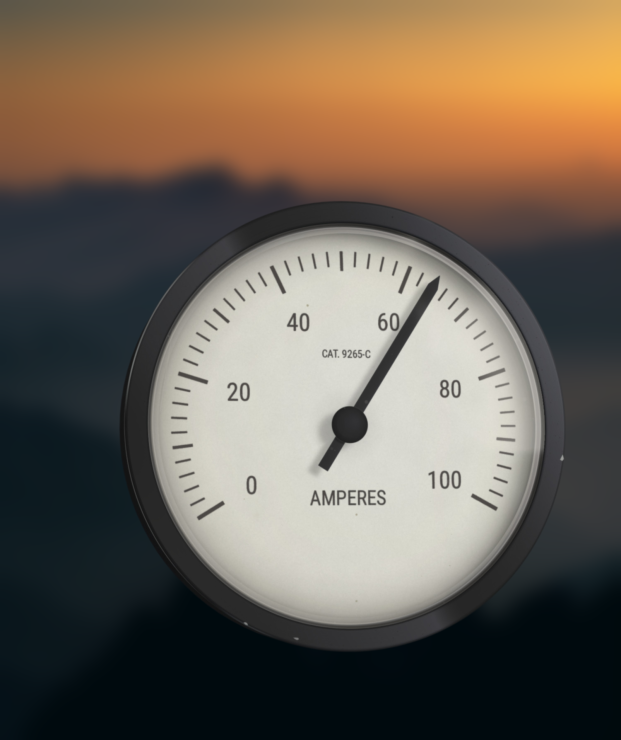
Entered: 64 A
